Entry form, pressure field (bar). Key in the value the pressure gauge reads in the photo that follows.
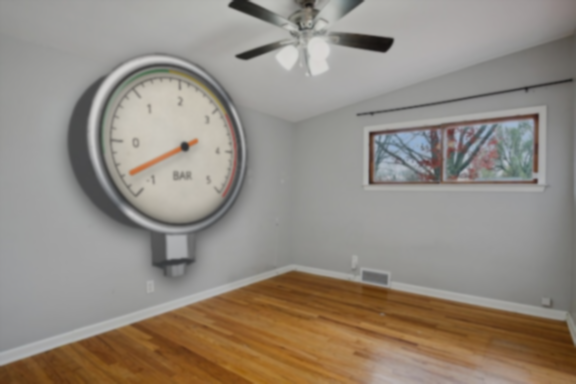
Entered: -0.6 bar
